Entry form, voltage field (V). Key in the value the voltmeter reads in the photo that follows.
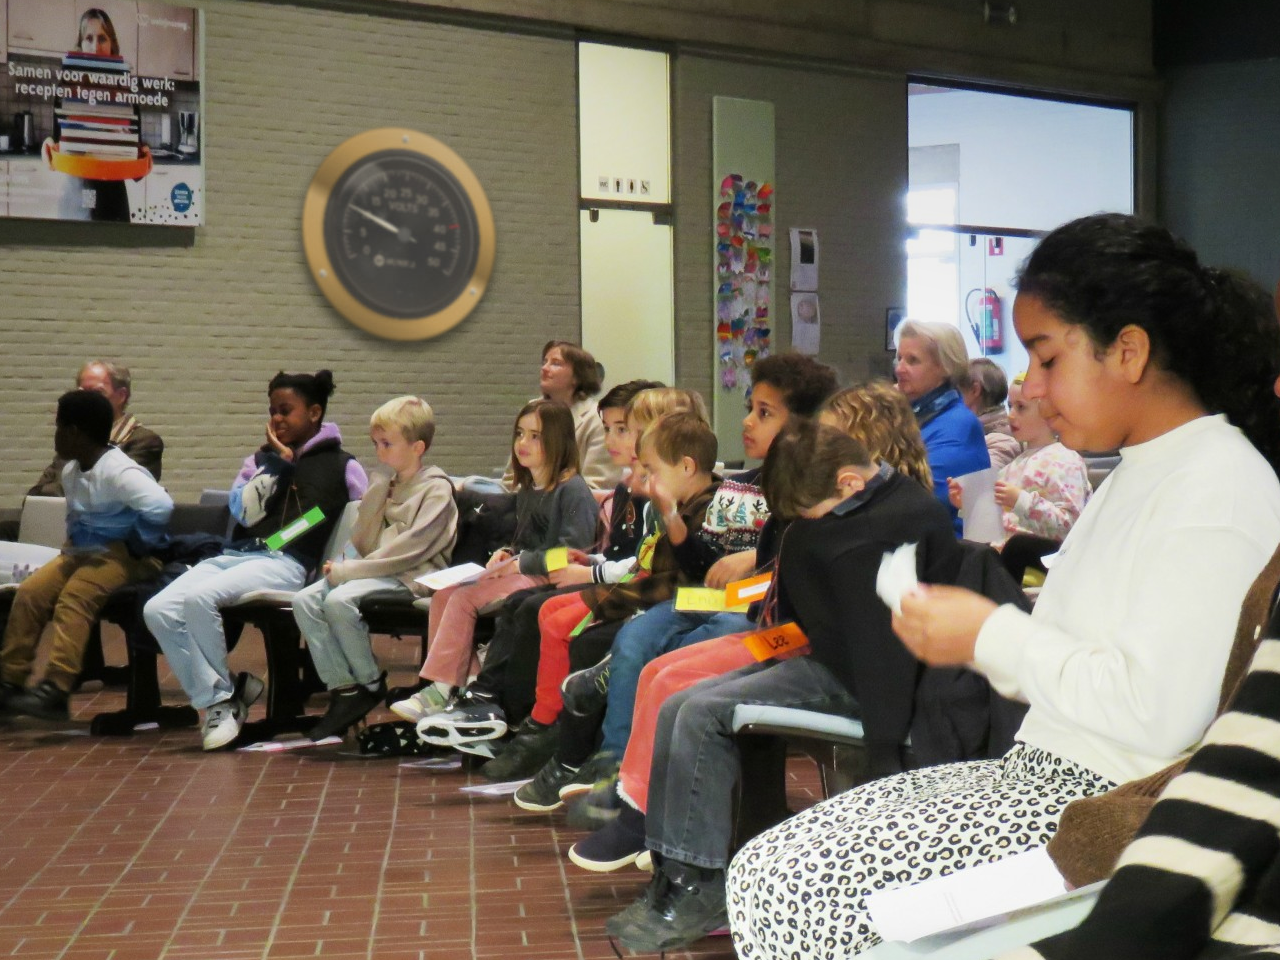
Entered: 10 V
